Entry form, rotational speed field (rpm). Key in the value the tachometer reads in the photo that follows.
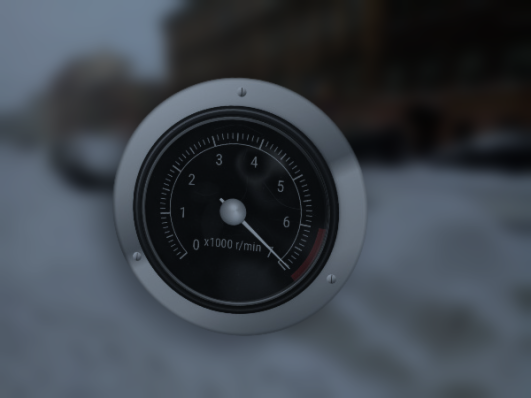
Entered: 6900 rpm
